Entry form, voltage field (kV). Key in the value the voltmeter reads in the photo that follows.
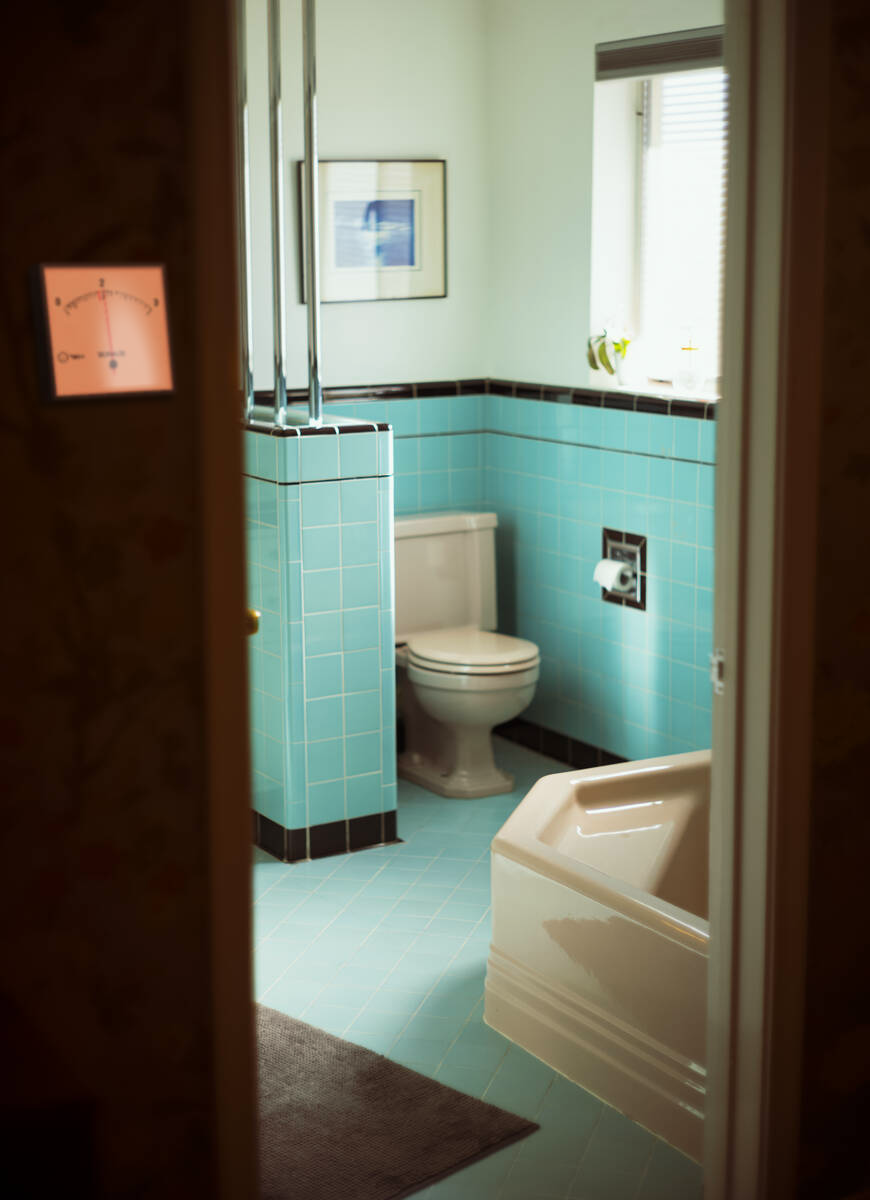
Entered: 2 kV
